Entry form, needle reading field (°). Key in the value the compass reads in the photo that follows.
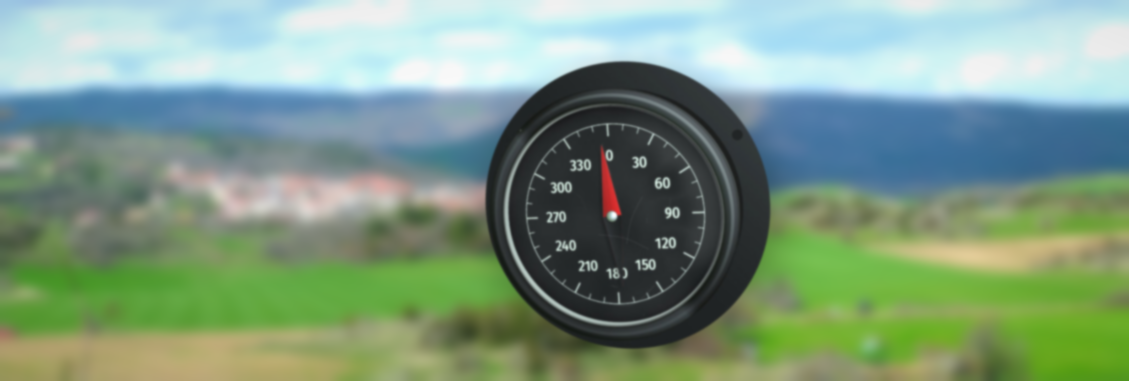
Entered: 355 °
